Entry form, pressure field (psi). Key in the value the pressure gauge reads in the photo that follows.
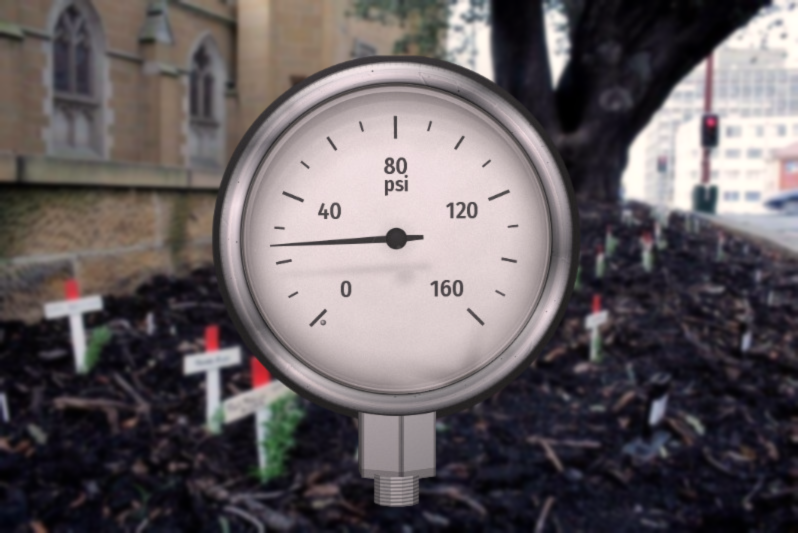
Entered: 25 psi
